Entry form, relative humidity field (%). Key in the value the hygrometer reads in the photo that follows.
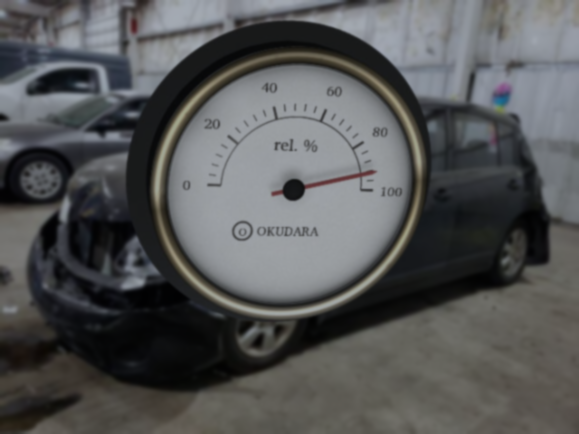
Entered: 92 %
